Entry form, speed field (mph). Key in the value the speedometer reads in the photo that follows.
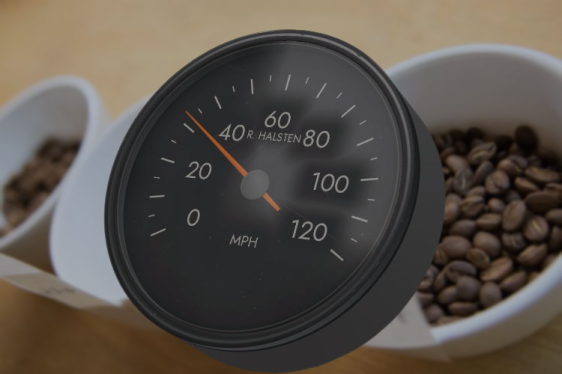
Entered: 32.5 mph
